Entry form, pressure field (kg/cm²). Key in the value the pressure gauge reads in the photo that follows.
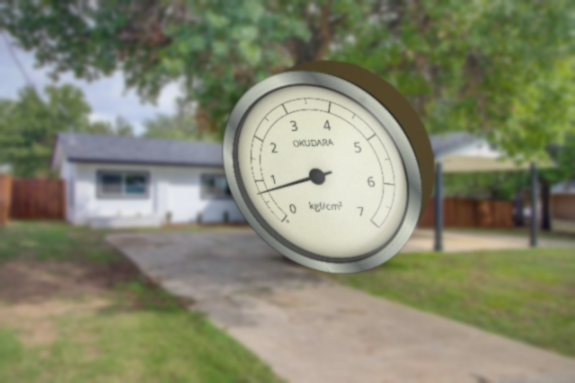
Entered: 0.75 kg/cm²
